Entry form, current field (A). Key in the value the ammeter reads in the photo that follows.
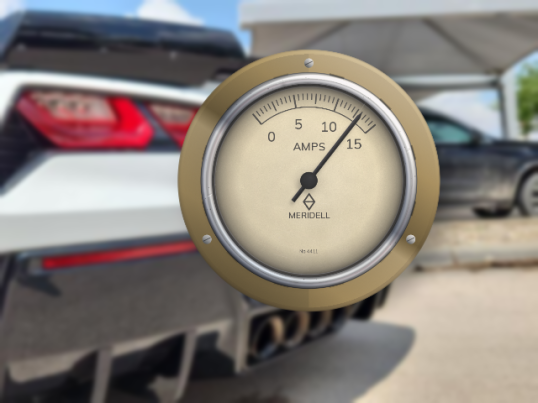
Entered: 13 A
